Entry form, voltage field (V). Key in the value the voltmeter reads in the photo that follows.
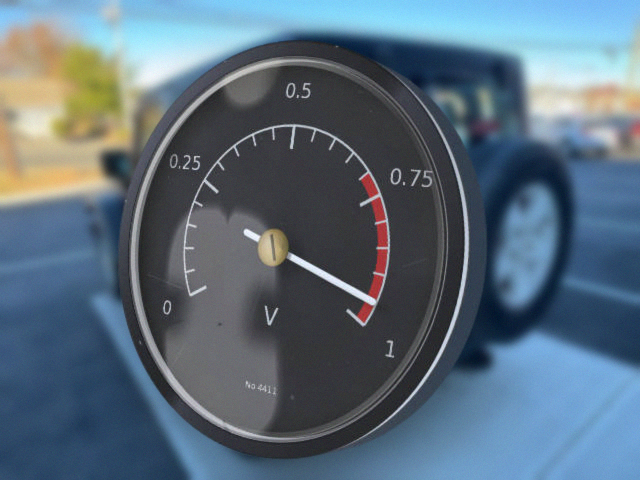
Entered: 0.95 V
